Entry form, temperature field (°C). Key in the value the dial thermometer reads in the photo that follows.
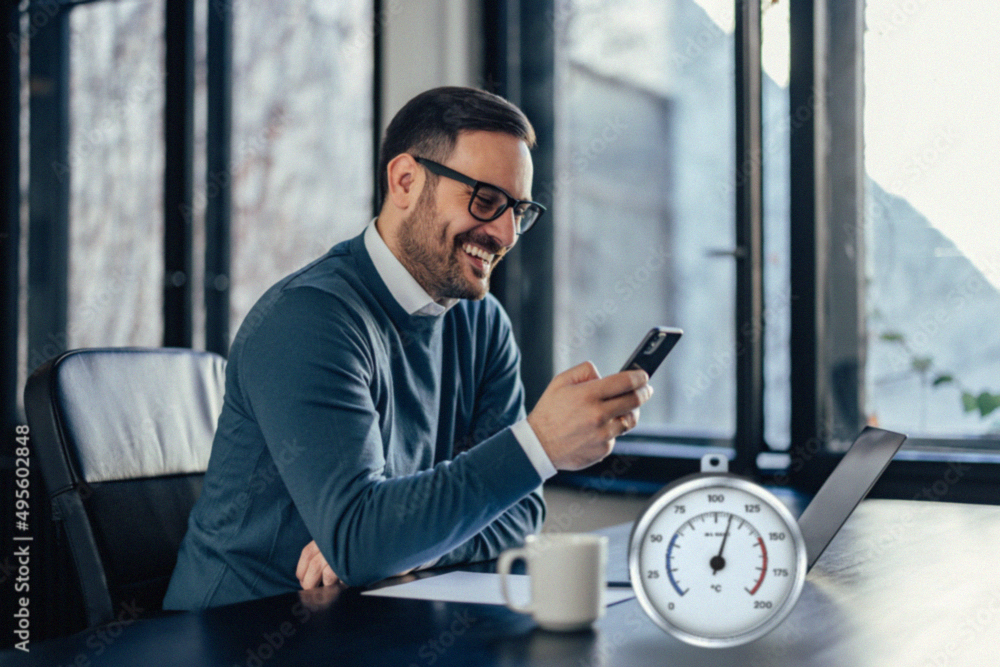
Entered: 112.5 °C
